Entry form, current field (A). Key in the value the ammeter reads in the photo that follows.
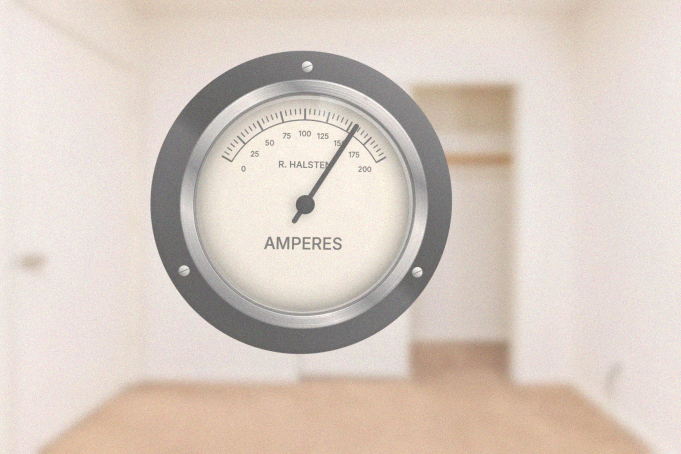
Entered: 155 A
